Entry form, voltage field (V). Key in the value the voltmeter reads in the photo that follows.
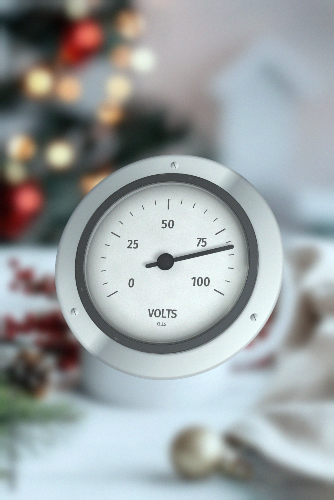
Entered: 82.5 V
